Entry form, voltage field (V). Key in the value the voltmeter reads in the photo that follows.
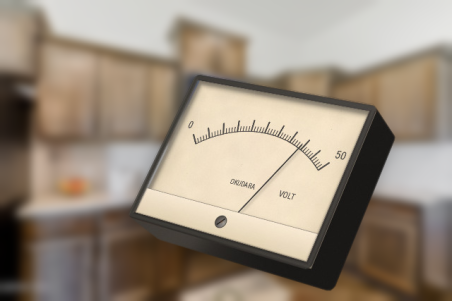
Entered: 40 V
